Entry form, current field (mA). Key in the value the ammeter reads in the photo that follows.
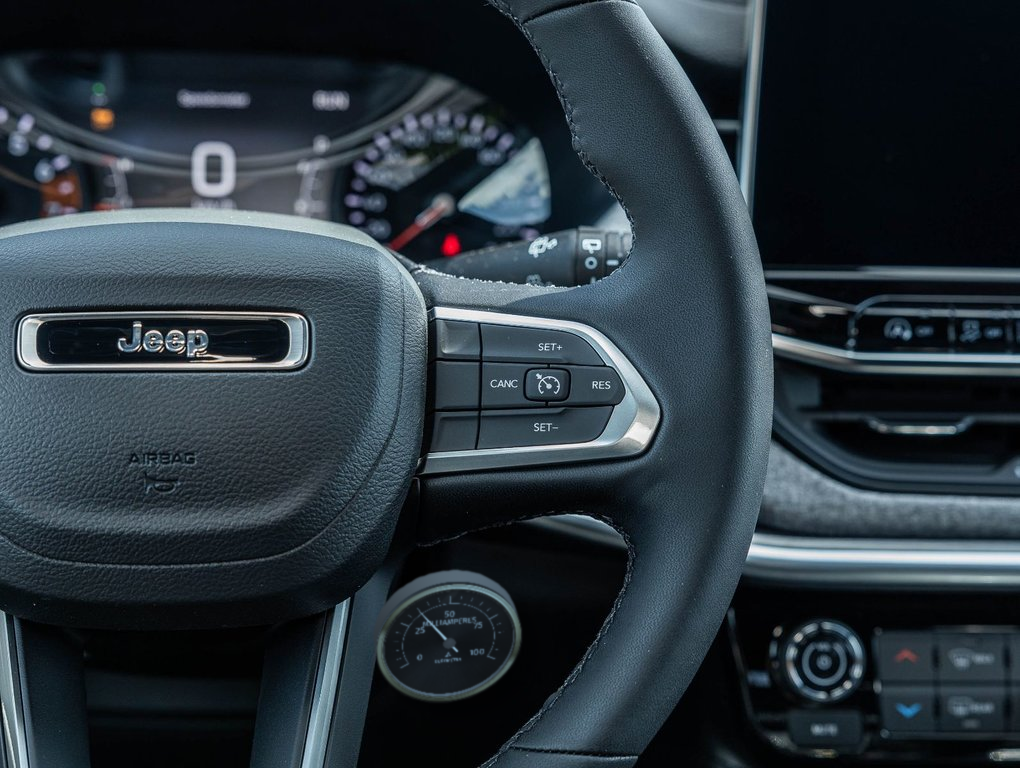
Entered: 35 mA
